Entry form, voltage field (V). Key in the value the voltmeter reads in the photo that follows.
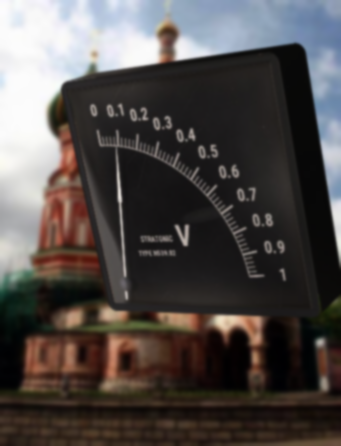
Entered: 0.1 V
